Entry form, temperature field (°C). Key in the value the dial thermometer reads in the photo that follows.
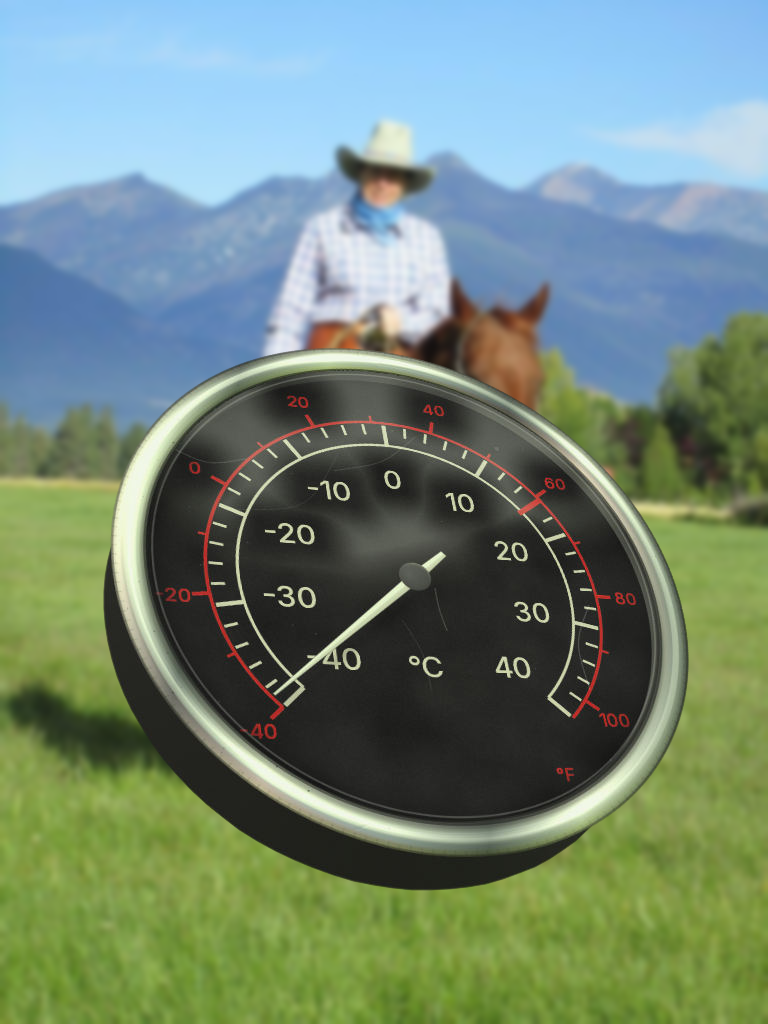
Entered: -39 °C
